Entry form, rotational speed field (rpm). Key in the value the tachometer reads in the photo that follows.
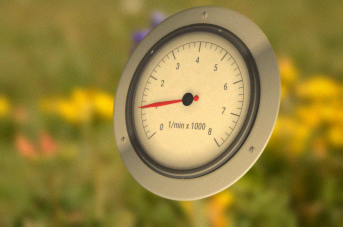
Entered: 1000 rpm
